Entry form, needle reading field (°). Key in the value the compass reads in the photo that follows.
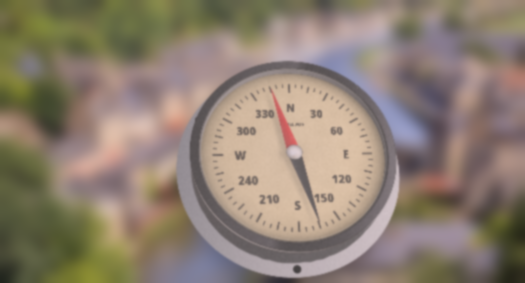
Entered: 345 °
